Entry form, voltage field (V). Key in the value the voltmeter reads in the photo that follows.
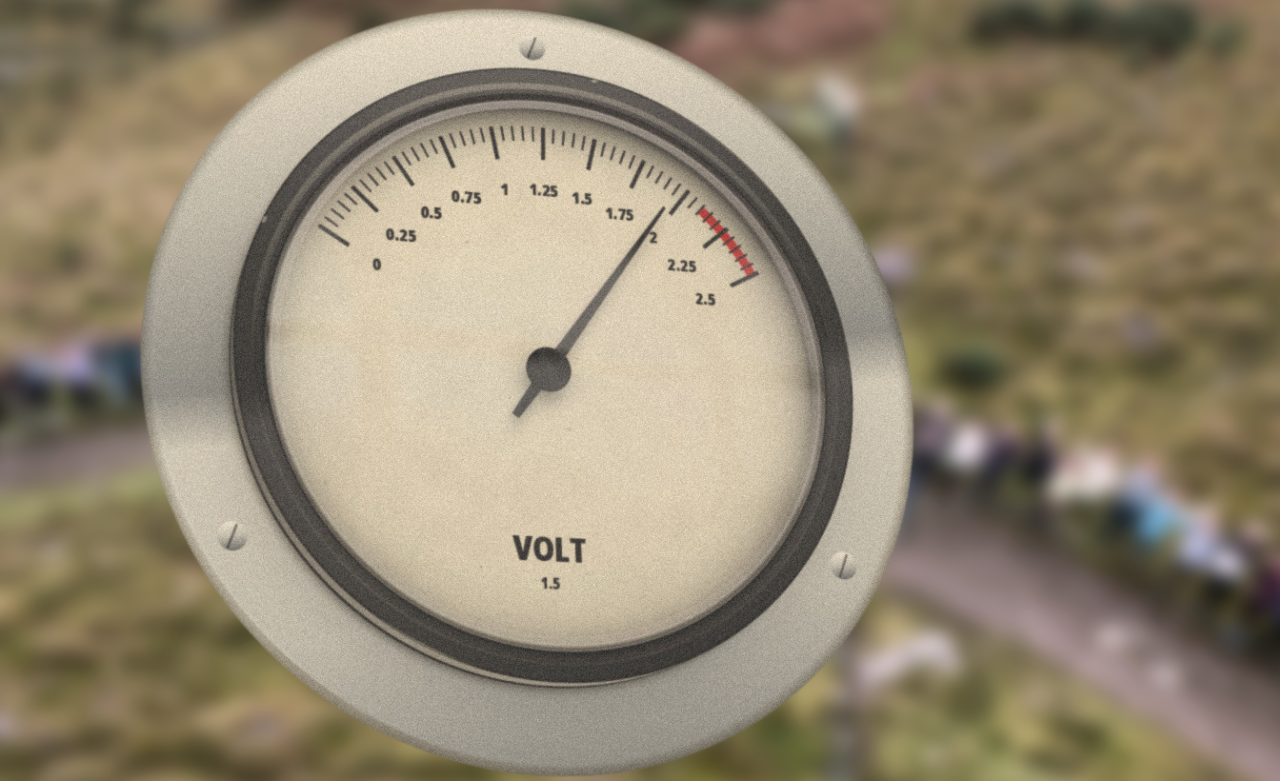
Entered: 1.95 V
